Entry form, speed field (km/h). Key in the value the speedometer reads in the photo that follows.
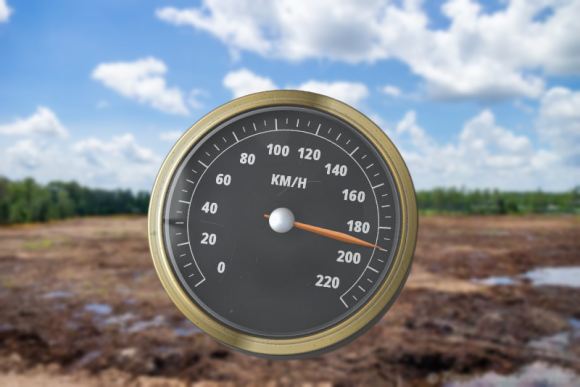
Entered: 190 km/h
